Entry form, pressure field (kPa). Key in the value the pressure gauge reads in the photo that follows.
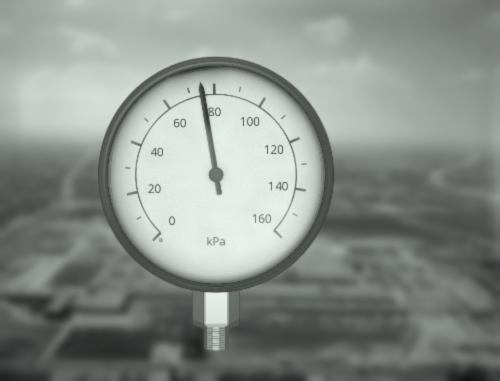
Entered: 75 kPa
